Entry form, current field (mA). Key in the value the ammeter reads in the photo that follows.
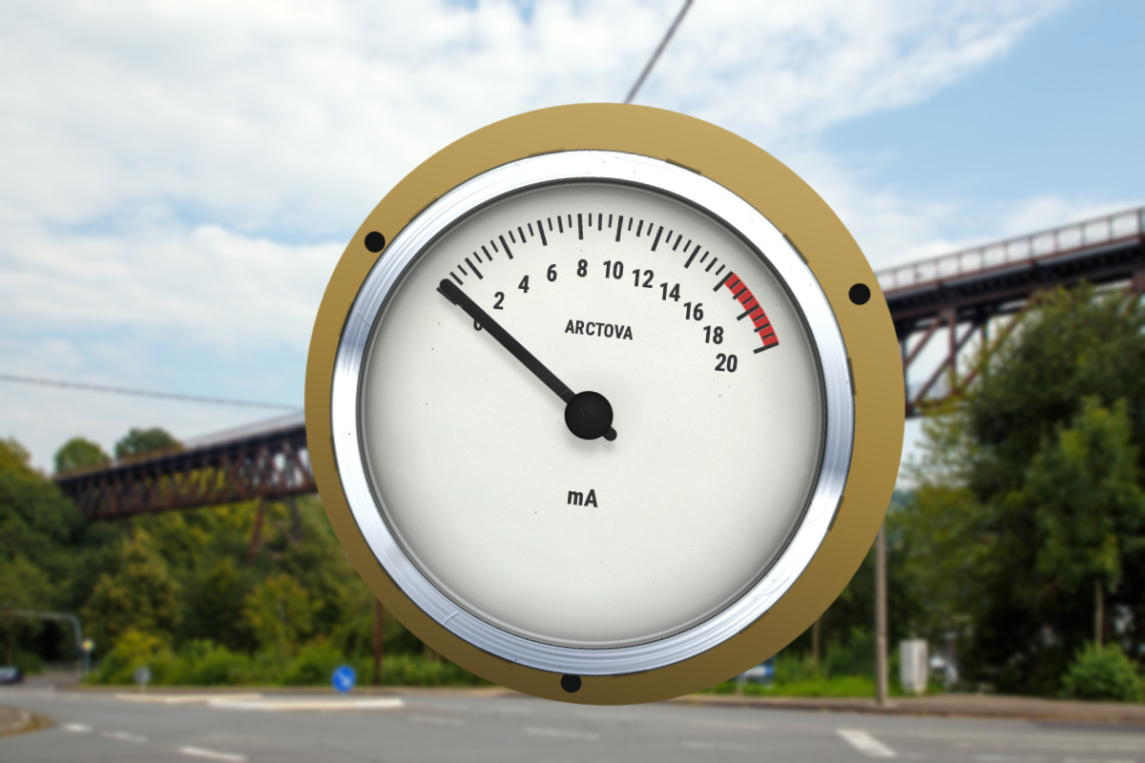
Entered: 0.5 mA
